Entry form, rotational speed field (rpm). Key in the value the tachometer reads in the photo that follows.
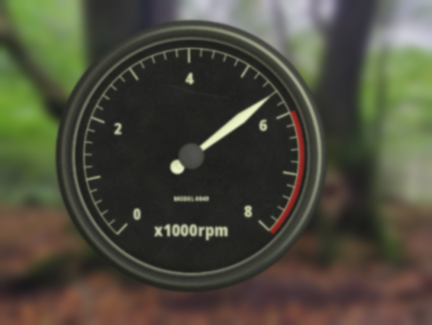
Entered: 5600 rpm
